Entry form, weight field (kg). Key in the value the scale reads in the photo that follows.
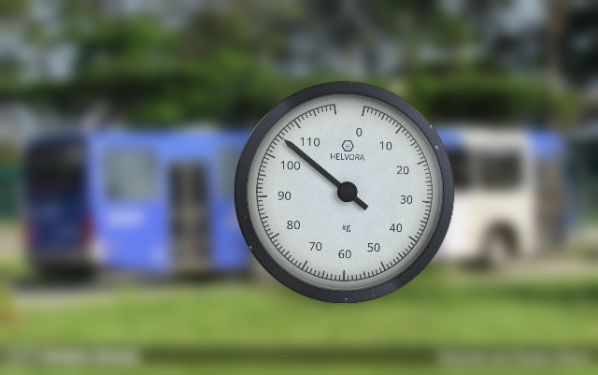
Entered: 105 kg
